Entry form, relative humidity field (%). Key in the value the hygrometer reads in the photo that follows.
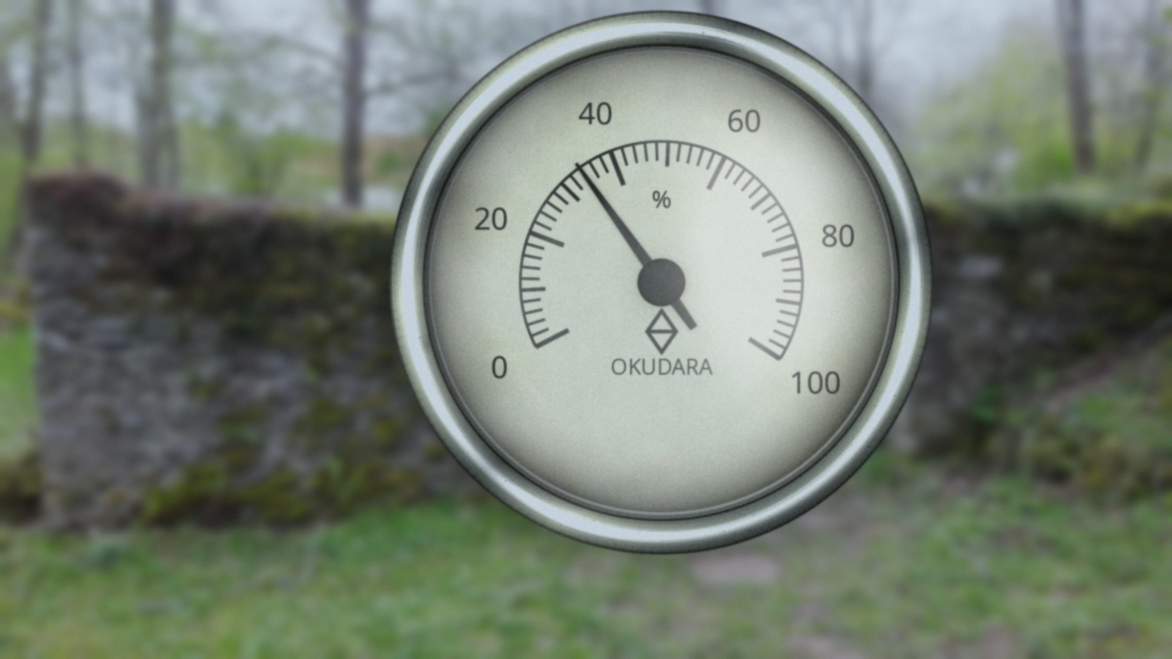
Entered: 34 %
